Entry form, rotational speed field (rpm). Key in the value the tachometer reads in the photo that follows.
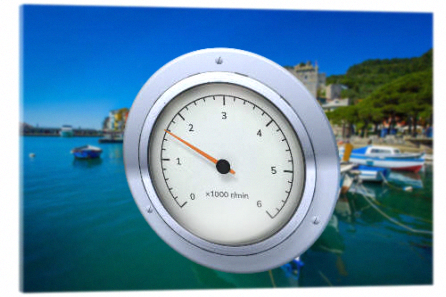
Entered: 1600 rpm
